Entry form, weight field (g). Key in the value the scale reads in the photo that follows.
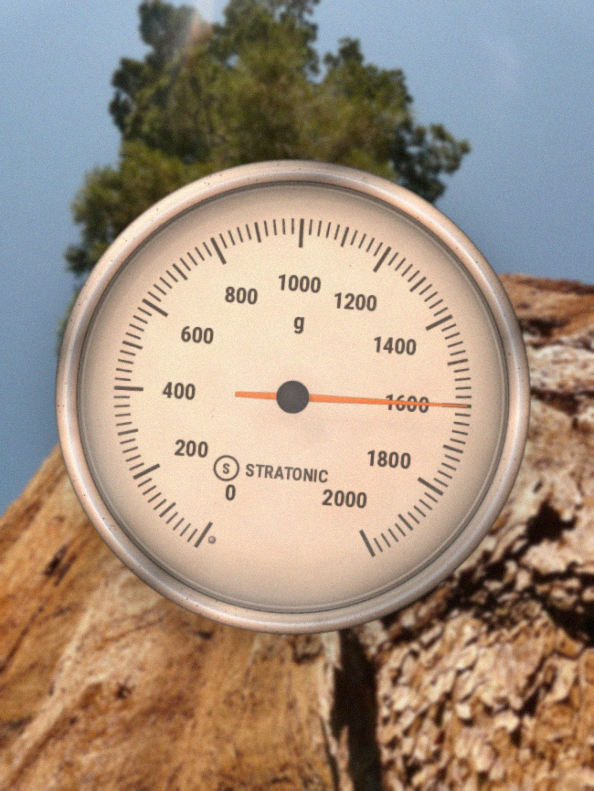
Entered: 1600 g
